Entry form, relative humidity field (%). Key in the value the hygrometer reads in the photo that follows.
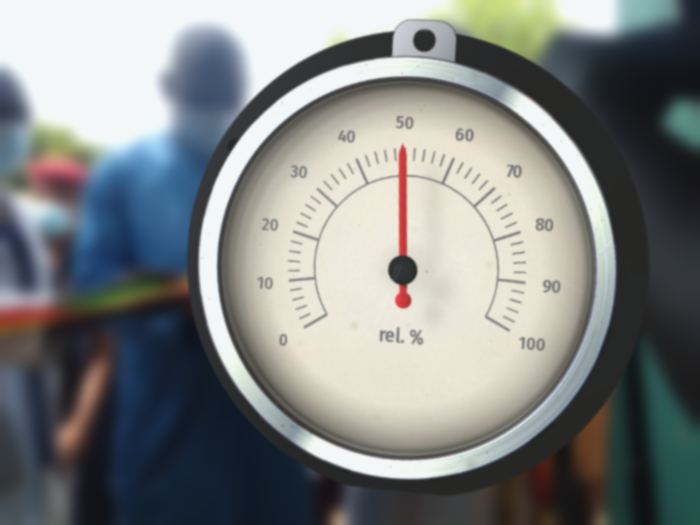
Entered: 50 %
